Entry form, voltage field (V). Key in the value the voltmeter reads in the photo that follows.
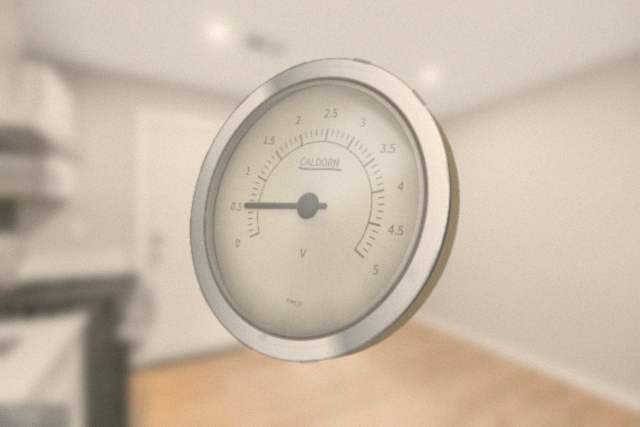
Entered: 0.5 V
